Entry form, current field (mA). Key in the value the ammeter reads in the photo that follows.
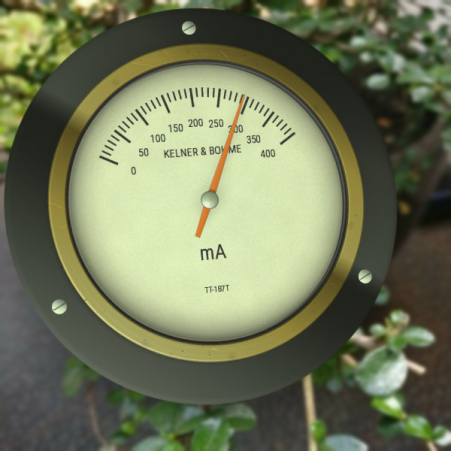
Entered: 290 mA
